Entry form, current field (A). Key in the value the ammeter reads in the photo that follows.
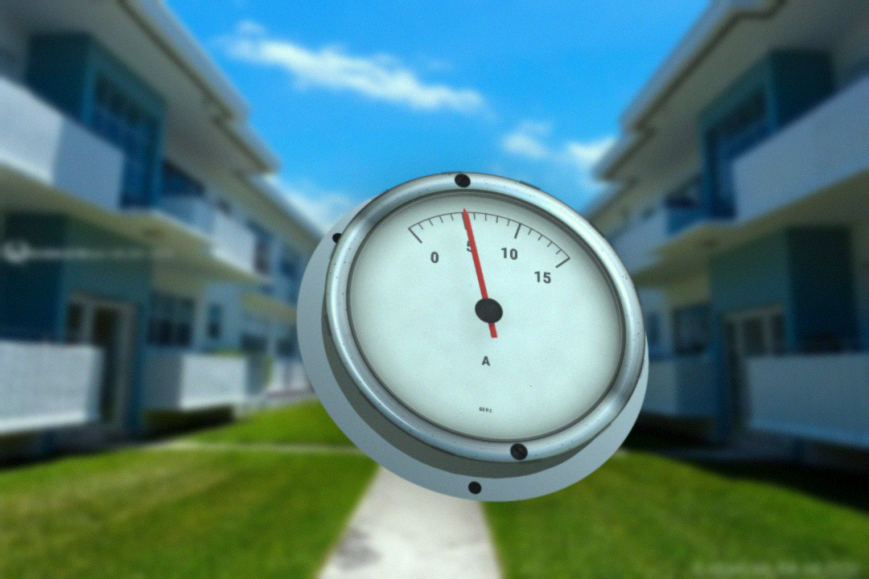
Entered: 5 A
